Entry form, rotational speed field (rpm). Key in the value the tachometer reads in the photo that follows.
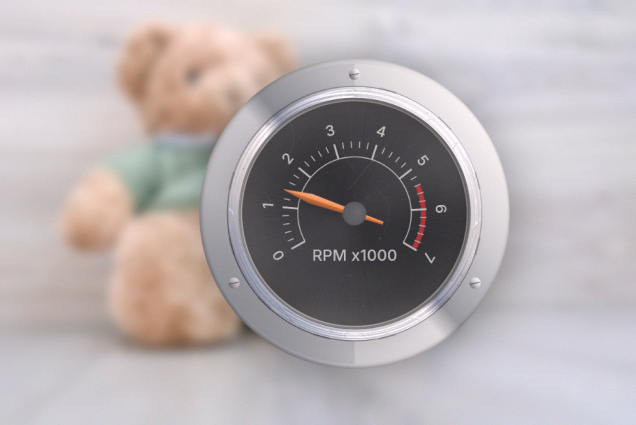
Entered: 1400 rpm
